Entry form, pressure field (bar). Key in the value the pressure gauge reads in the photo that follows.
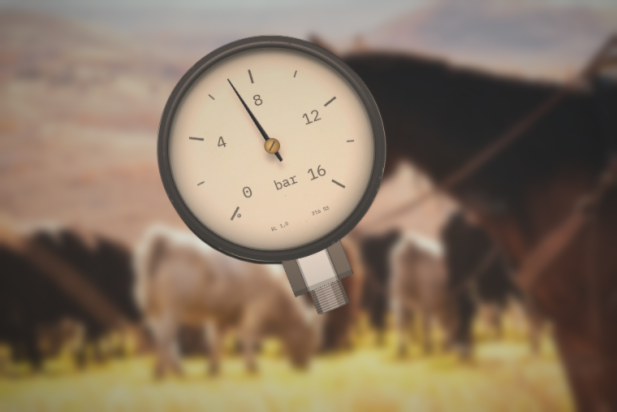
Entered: 7 bar
